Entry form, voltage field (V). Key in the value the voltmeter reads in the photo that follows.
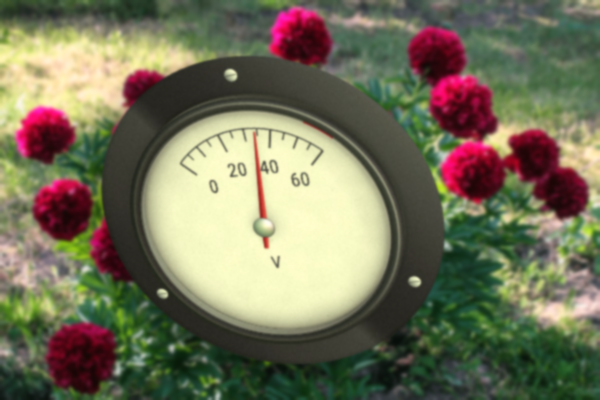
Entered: 35 V
